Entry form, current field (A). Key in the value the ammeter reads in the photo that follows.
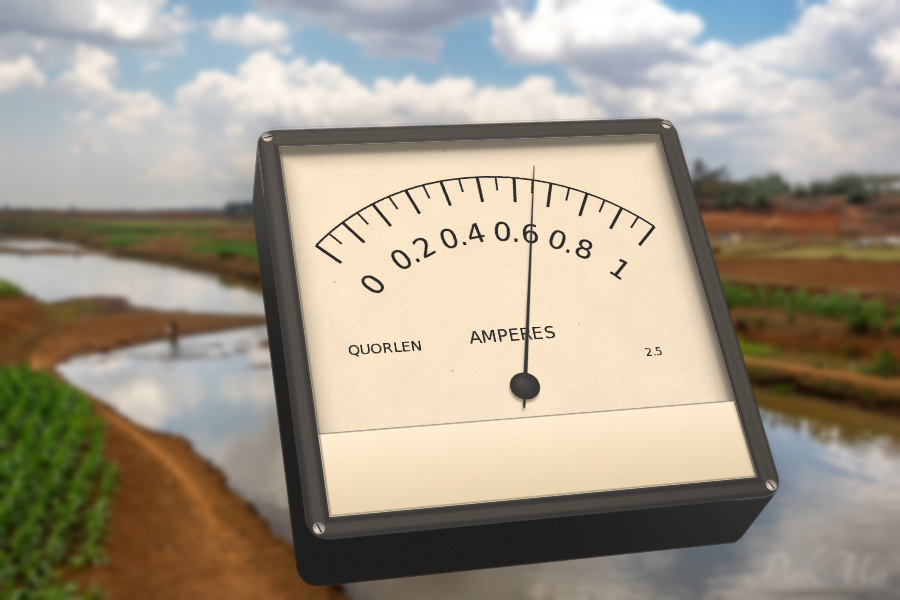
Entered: 0.65 A
